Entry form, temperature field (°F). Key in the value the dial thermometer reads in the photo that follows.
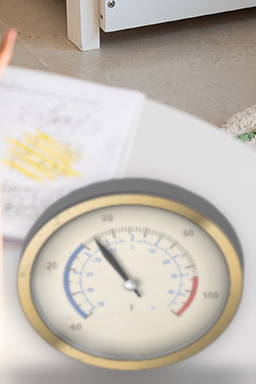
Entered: 10 °F
